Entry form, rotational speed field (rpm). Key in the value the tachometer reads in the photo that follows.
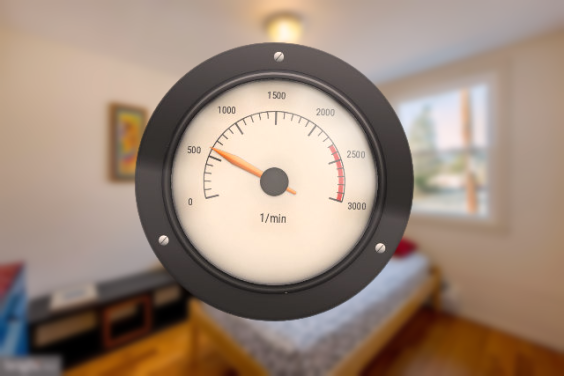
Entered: 600 rpm
